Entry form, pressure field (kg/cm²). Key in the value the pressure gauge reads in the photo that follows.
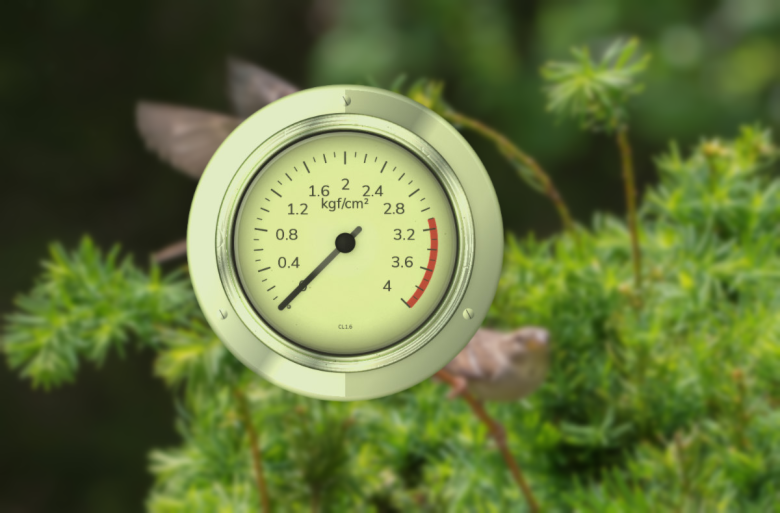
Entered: 0 kg/cm²
